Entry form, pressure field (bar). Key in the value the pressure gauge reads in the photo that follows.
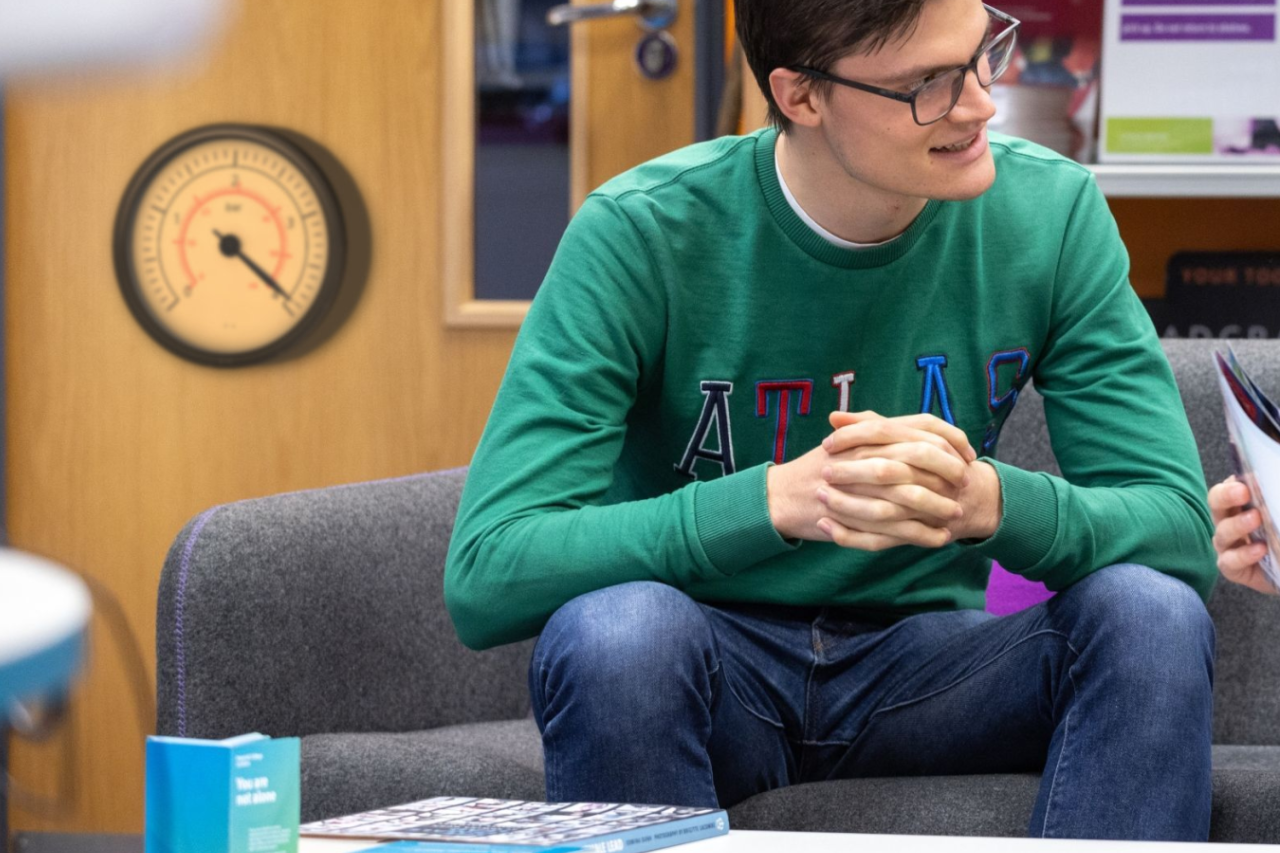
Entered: 3.9 bar
